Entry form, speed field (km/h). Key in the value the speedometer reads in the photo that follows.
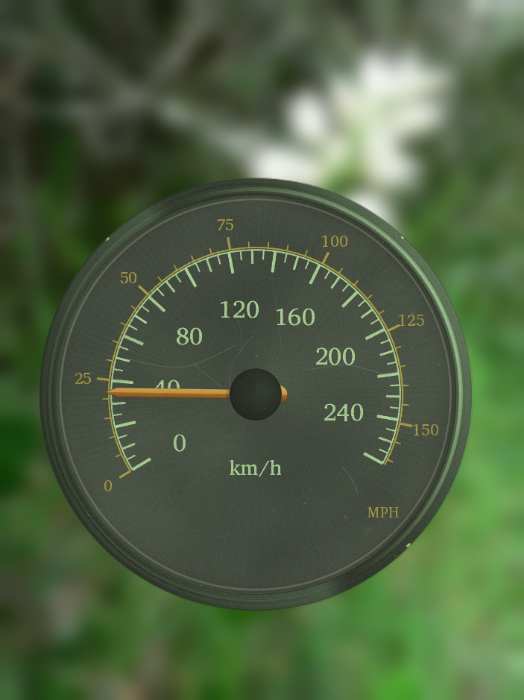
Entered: 35 km/h
